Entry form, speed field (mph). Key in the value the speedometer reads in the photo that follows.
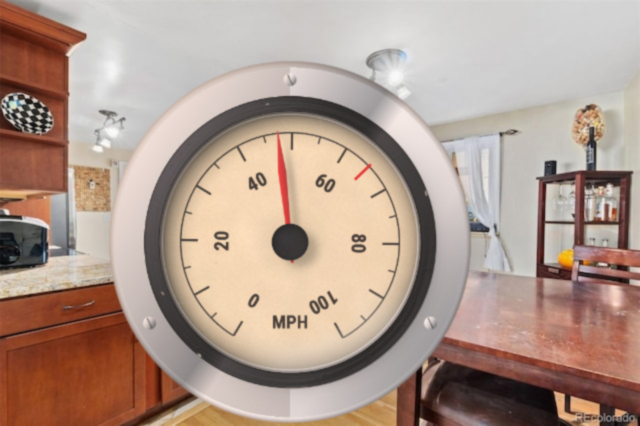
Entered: 47.5 mph
